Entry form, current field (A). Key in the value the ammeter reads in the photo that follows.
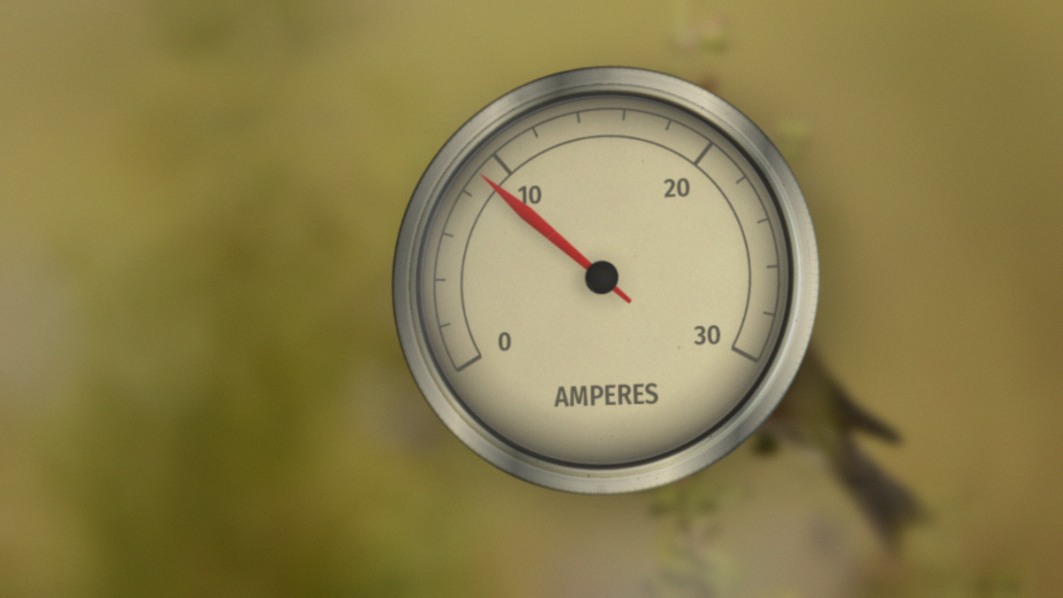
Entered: 9 A
